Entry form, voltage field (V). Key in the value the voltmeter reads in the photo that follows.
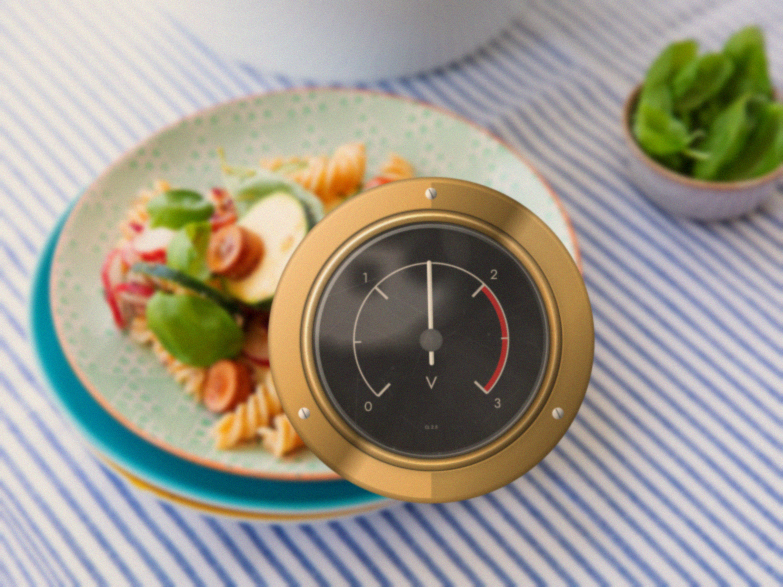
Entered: 1.5 V
